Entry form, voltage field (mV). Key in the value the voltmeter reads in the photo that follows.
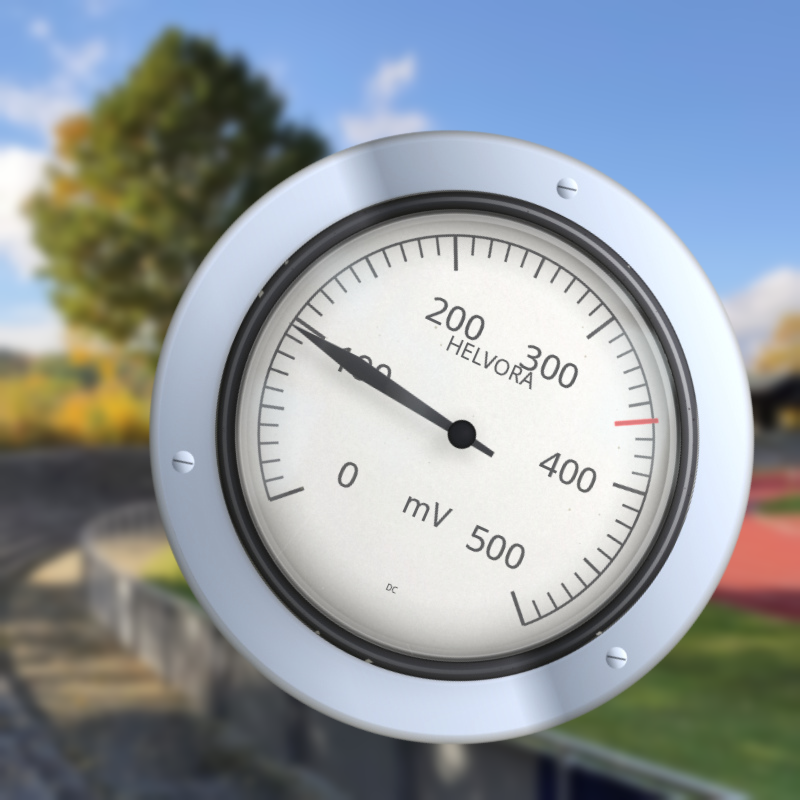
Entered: 95 mV
